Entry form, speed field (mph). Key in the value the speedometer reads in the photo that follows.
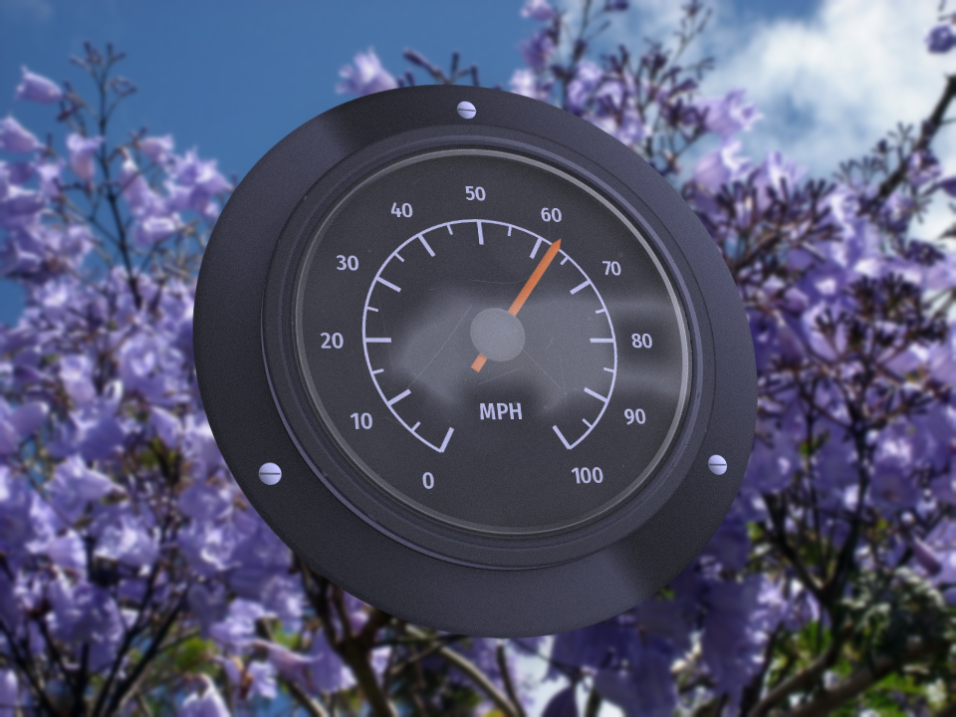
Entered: 62.5 mph
